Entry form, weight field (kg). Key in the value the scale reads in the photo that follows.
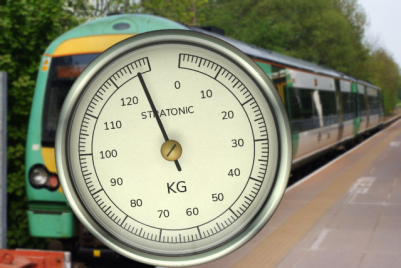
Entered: 127 kg
